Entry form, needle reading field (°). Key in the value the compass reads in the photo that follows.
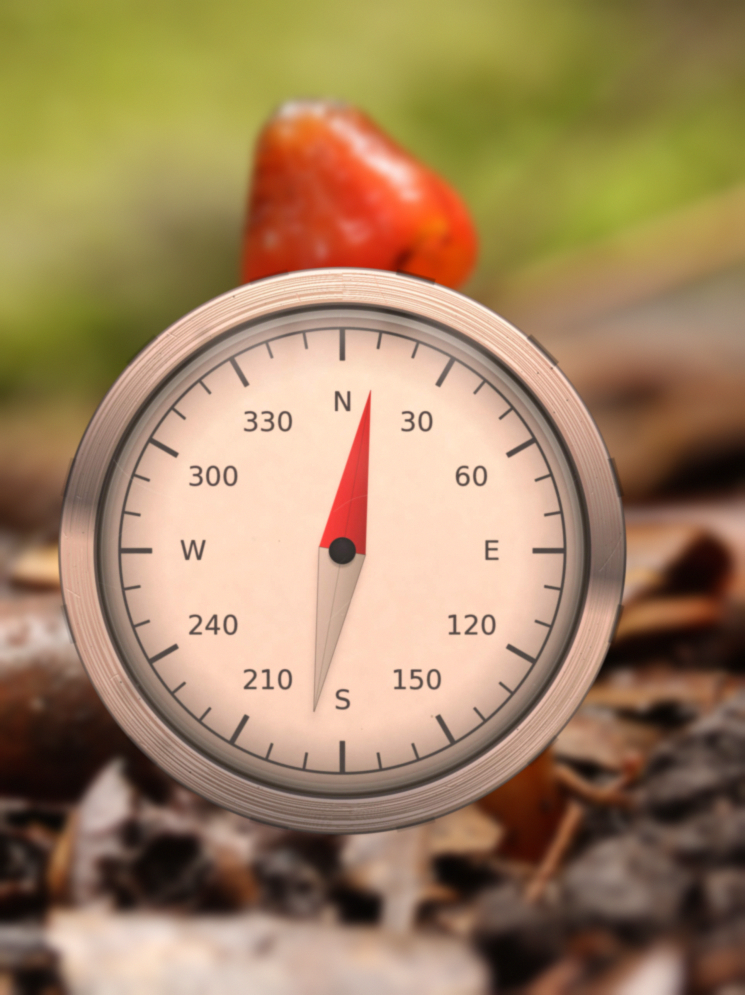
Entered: 10 °
